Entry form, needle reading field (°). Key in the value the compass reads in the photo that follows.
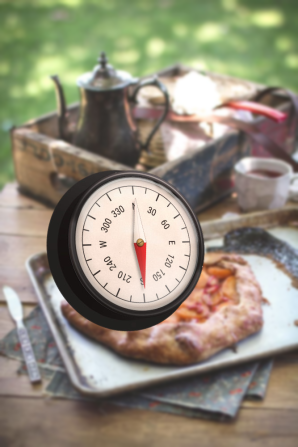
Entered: 180 °
